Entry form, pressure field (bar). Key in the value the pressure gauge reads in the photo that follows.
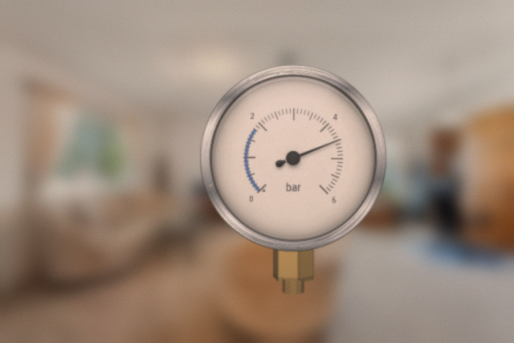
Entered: 4.5 bar
